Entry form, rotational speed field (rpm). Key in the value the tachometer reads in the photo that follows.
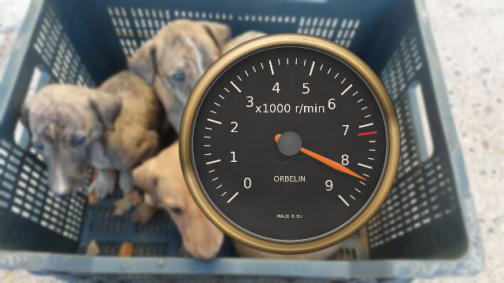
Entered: 8300 rpm
